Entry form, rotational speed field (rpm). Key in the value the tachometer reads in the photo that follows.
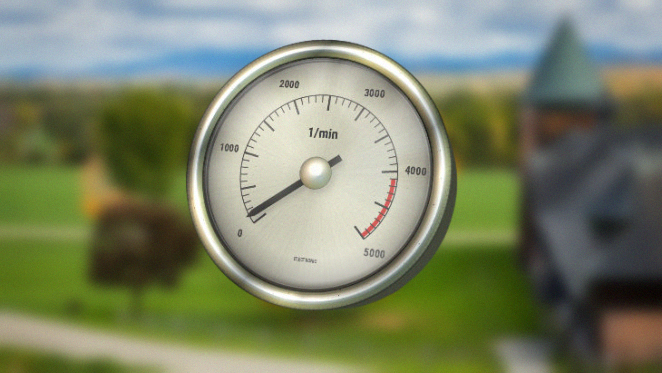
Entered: 100 rpm
